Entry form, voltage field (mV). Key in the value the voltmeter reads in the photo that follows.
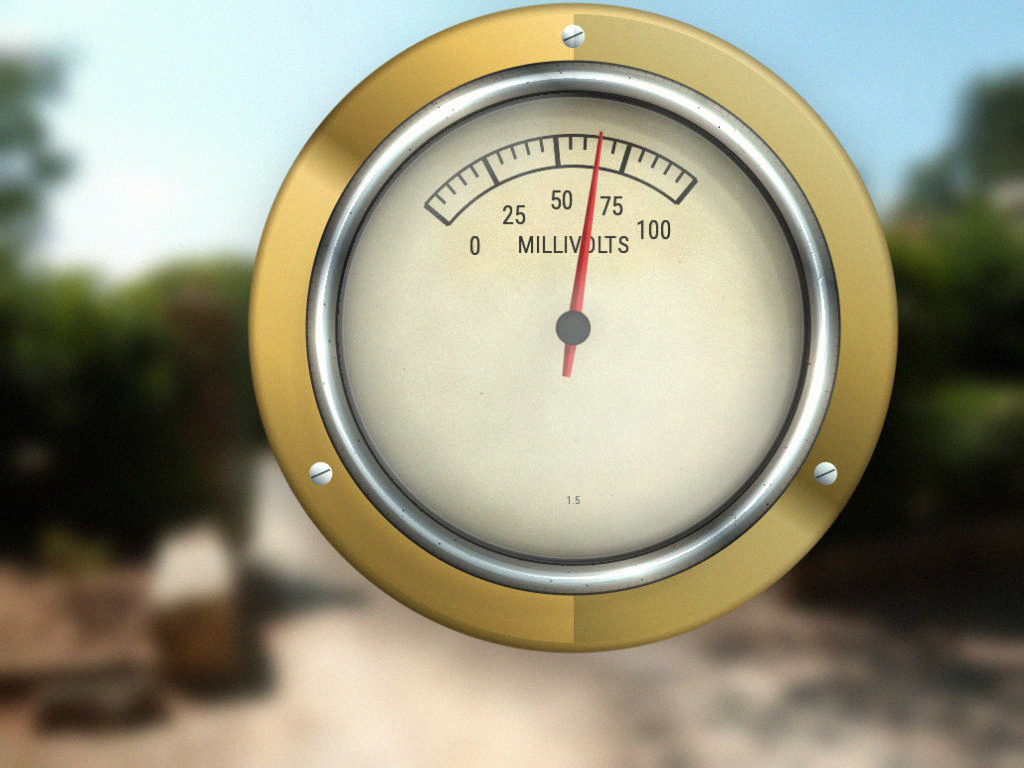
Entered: 65 mV
